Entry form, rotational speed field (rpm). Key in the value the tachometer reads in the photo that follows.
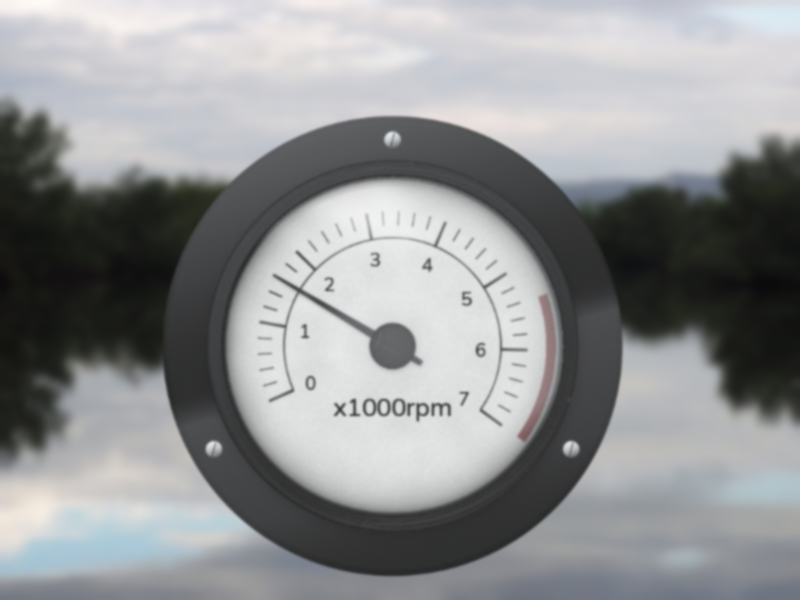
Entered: 1600 rpm
